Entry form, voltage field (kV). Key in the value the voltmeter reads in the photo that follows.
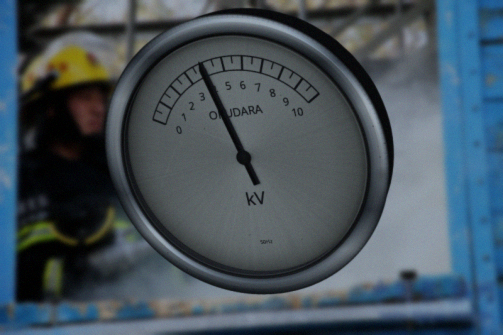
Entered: 4 kV
